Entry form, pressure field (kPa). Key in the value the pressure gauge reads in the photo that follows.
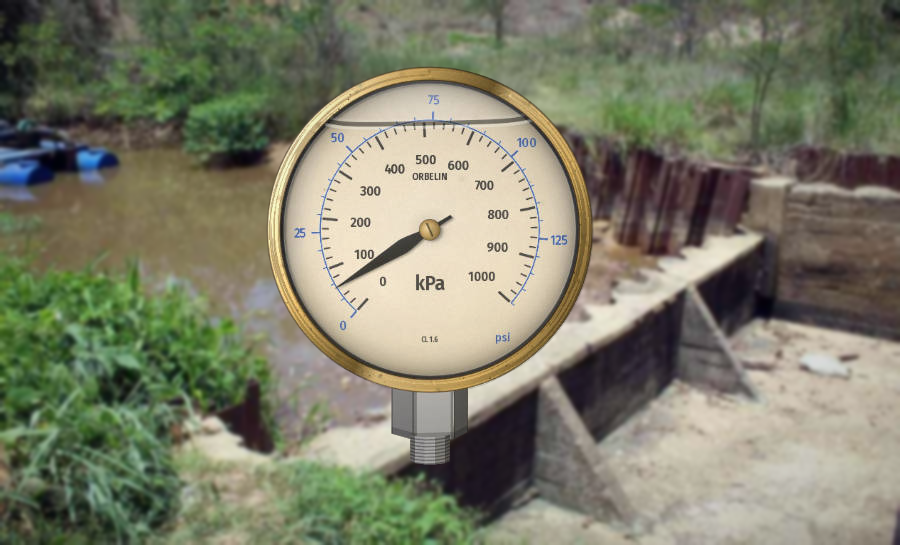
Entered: 60 kPa
